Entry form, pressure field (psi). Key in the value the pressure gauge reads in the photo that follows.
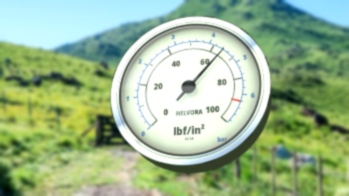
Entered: 65 psi
